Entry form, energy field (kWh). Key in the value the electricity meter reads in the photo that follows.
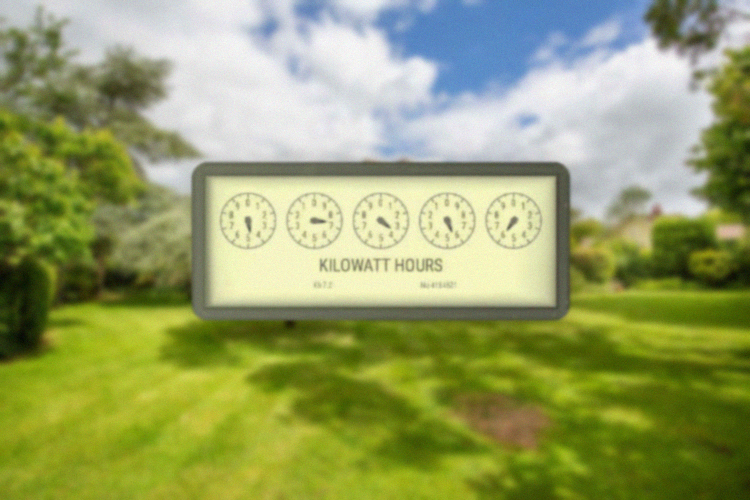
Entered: 47356 kWh
